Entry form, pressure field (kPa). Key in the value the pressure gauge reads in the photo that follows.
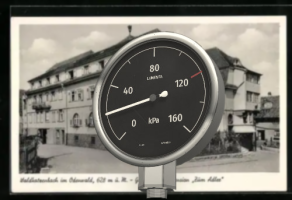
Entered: 20 kPa
